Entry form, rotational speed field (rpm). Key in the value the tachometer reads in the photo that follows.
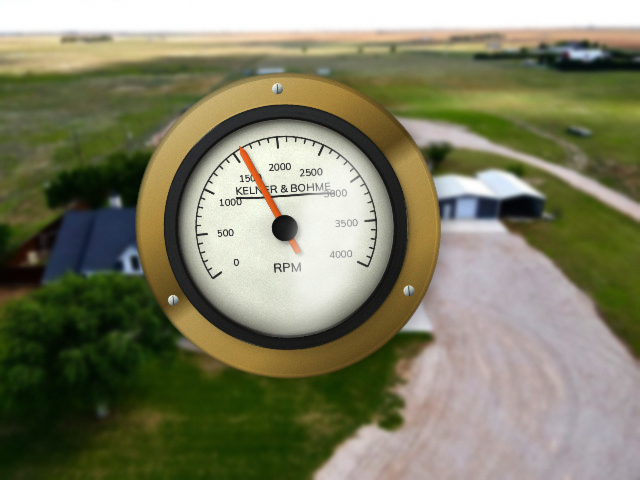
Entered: 1600 rpm
